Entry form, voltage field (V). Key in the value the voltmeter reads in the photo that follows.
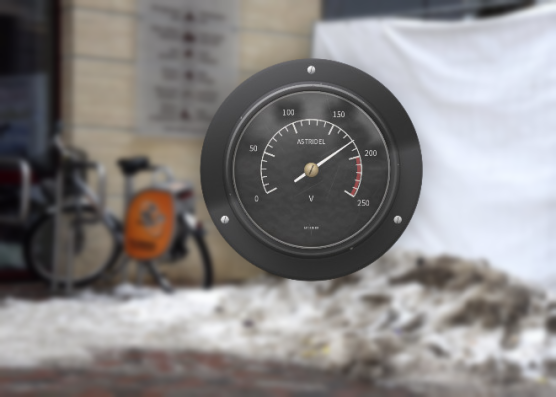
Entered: 180 V
